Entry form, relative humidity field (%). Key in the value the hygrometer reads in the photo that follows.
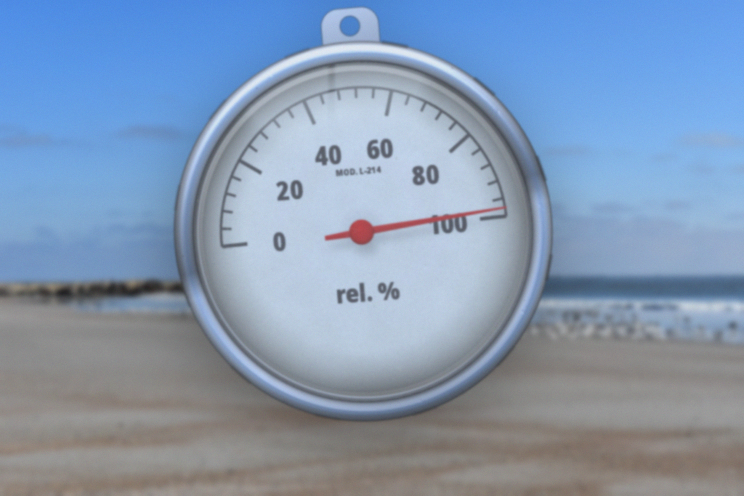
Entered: 98 %
